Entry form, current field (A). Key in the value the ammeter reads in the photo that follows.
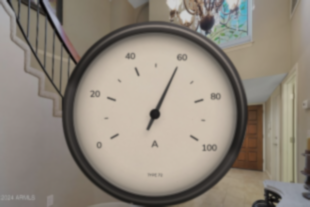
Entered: 60 A
